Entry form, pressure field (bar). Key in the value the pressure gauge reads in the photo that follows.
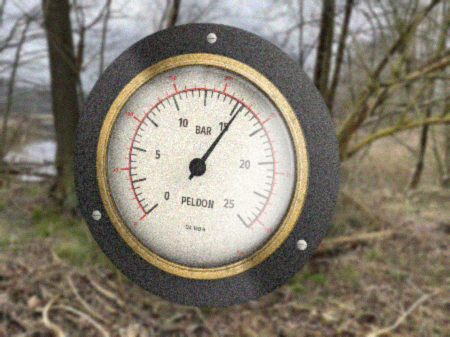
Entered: 15.5 bar
